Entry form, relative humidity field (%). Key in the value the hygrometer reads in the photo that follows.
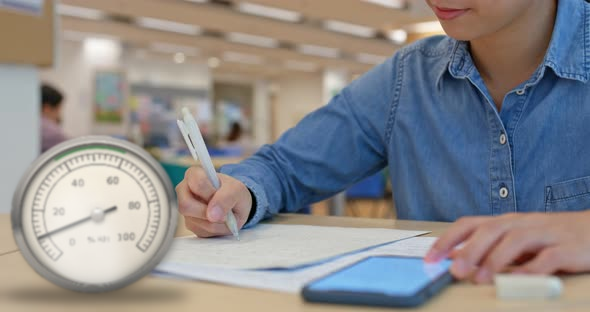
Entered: 10 %
